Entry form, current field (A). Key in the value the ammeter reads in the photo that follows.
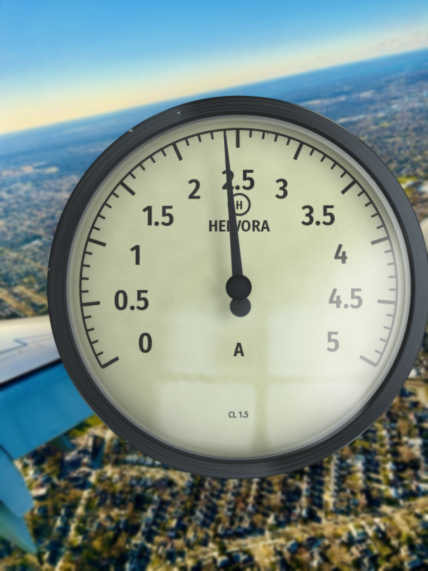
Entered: 2.4 A
